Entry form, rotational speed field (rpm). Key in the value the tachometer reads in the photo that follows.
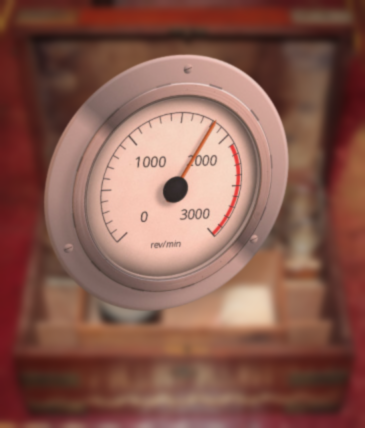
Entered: 1800 rpm
